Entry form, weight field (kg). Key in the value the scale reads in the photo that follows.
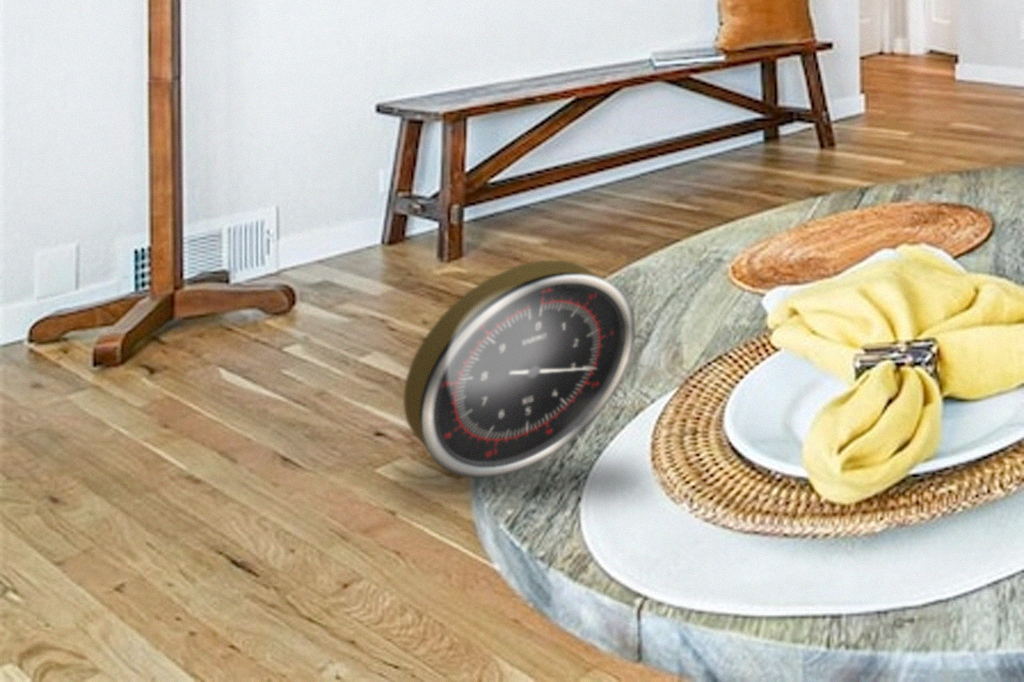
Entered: 3 kg
